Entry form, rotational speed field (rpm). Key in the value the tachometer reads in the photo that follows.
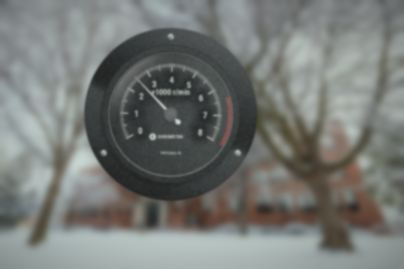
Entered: 2500 rpm
